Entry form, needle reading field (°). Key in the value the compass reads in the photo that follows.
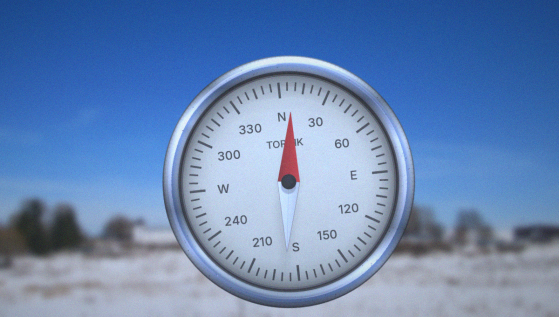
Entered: 7.5 °
